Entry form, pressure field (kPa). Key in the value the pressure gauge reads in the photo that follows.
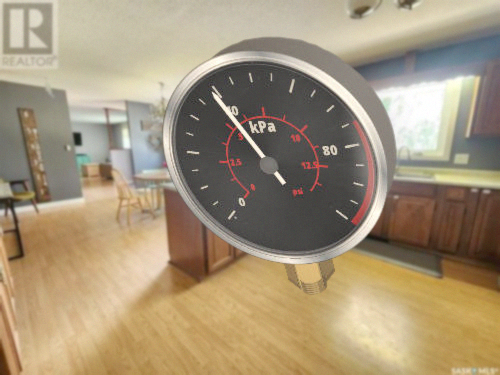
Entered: 40 kPa
